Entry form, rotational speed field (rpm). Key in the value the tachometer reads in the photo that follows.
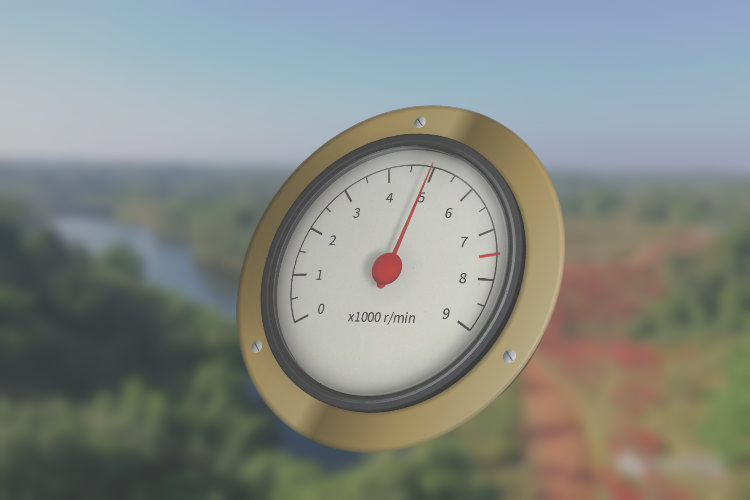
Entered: 5000 rpm
